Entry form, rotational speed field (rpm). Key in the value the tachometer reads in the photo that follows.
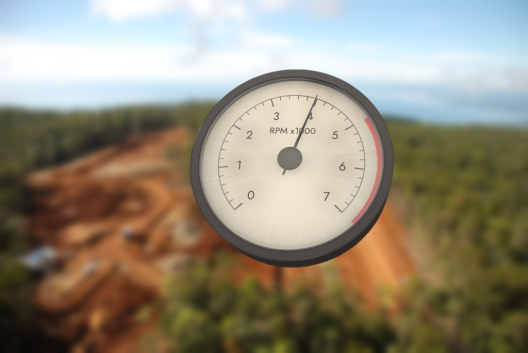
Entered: 4000 rpm
